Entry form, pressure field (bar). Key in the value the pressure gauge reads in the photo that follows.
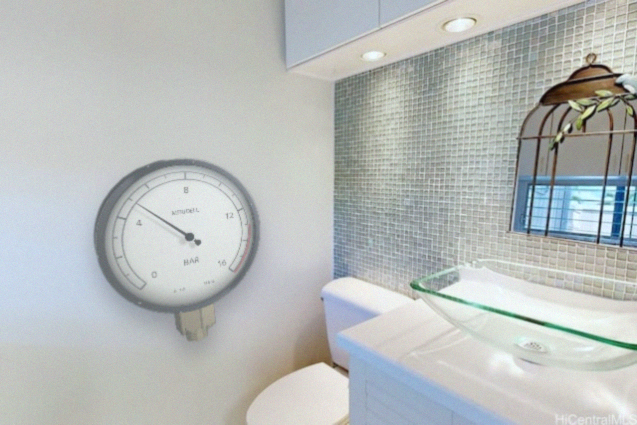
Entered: 5 bar
